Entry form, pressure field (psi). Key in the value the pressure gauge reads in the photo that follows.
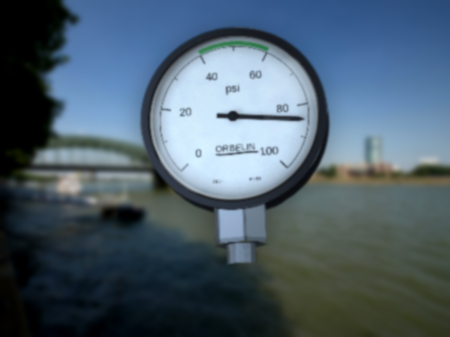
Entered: 85 psi
